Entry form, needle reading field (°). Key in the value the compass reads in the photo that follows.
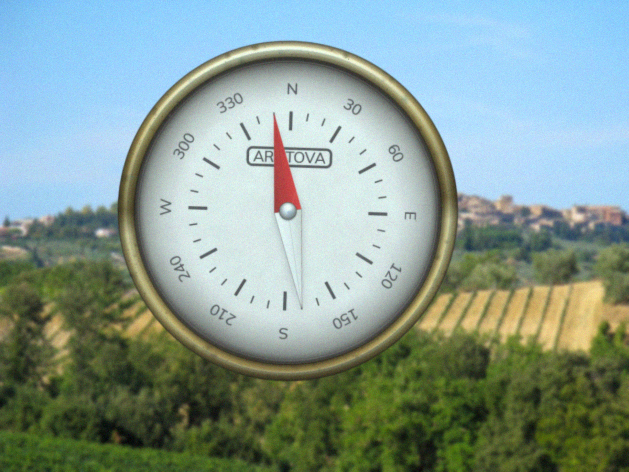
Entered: 350 °
